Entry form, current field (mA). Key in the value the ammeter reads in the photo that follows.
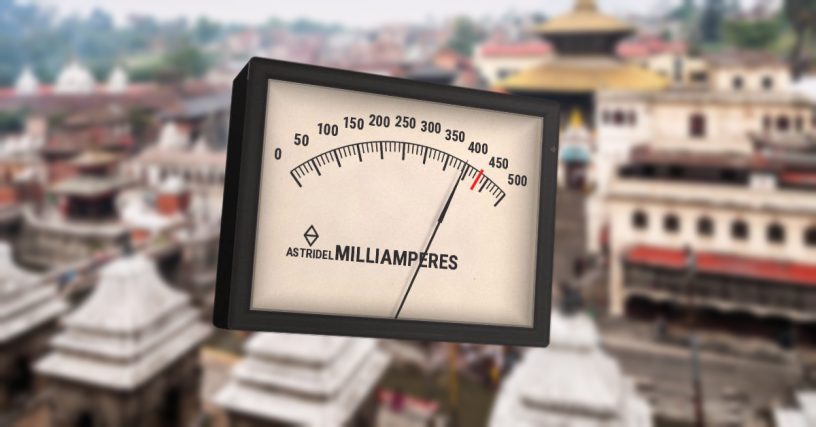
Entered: 390 mA
